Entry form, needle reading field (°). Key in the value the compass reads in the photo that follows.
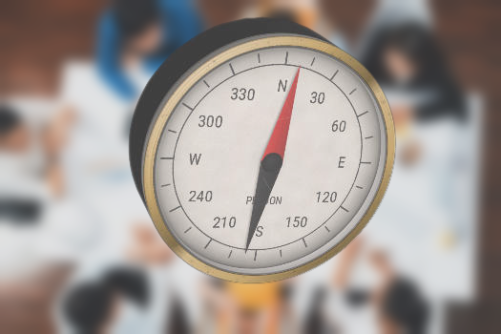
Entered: 7.5 °
